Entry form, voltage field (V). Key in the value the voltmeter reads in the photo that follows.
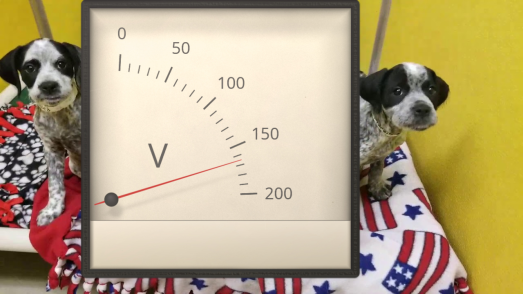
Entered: 165 V
